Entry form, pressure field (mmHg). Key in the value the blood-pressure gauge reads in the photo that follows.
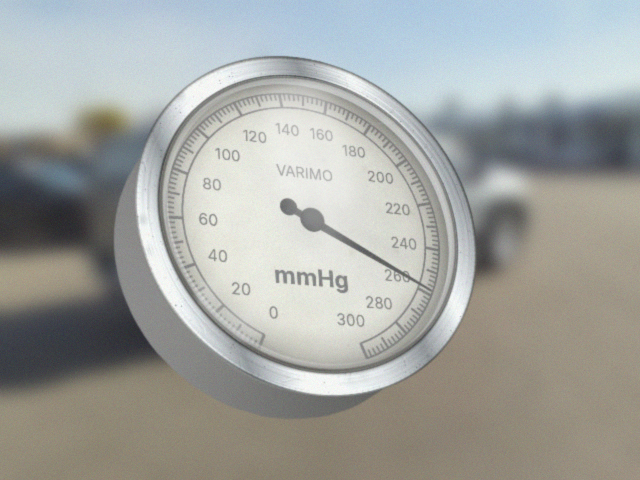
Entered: 260 mmHg
